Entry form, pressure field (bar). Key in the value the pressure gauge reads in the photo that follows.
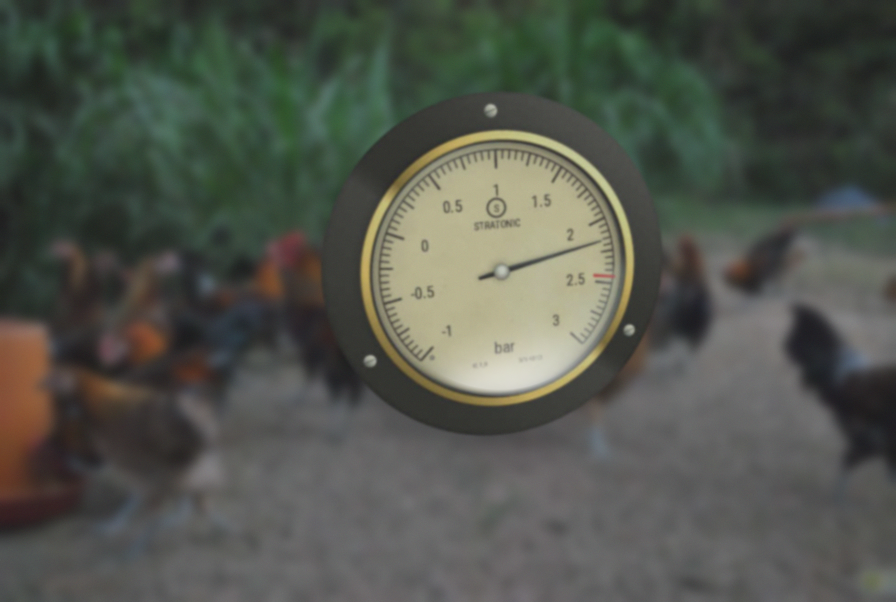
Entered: 2.15 bar
